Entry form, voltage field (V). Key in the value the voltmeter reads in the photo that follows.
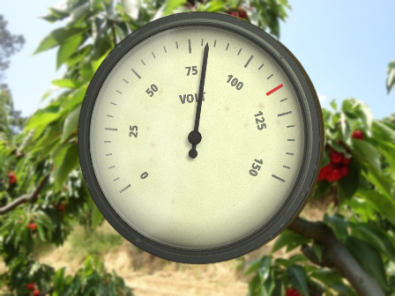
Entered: 82.5 V
